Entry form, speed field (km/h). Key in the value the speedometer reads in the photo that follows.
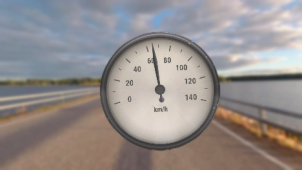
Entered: 65 km/h
